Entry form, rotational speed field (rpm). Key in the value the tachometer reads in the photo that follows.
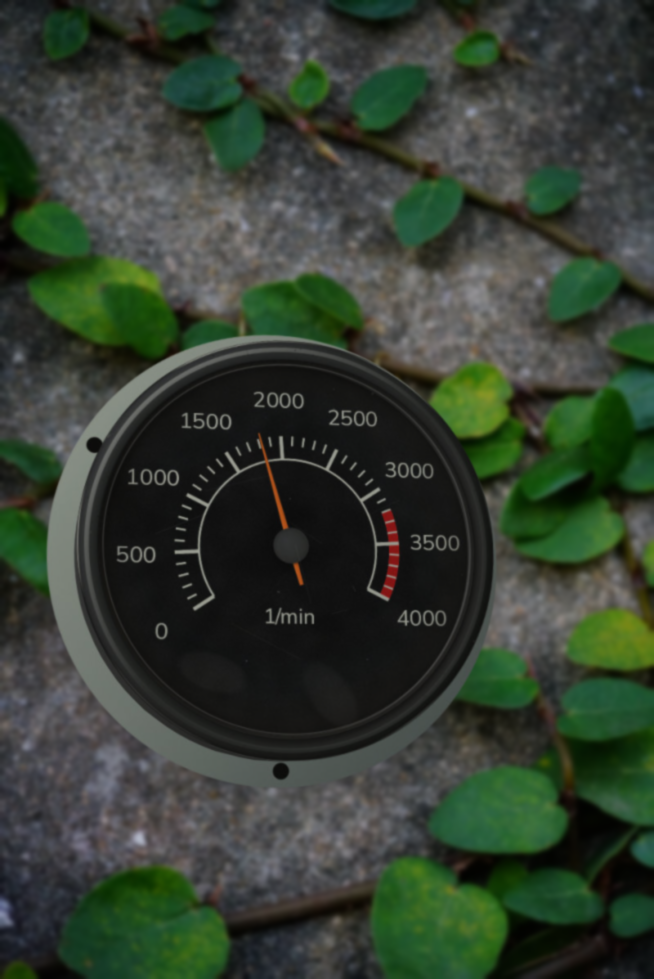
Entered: 1800 rpm
